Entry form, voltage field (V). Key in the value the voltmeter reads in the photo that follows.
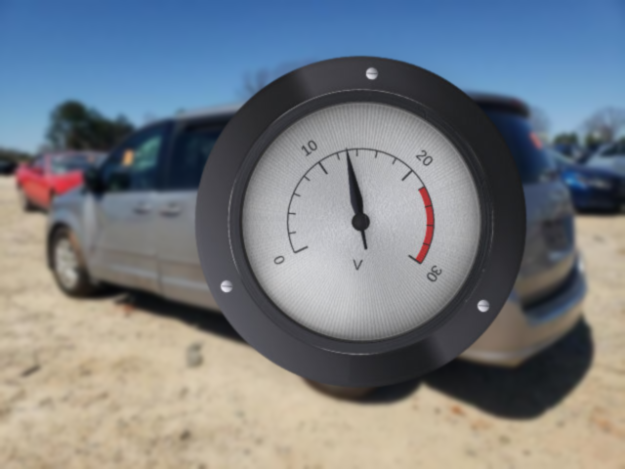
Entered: 13 V
